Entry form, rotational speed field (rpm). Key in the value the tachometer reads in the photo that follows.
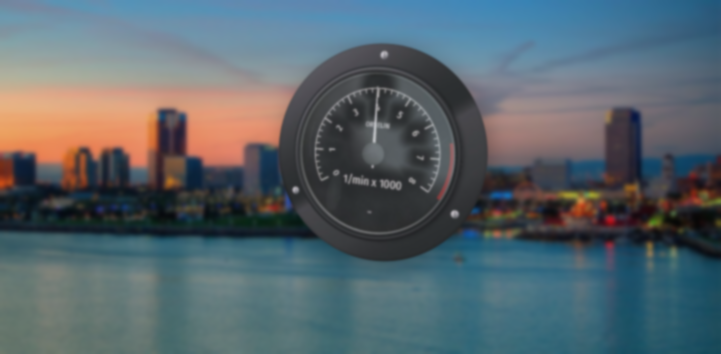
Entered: 4000 rpm
